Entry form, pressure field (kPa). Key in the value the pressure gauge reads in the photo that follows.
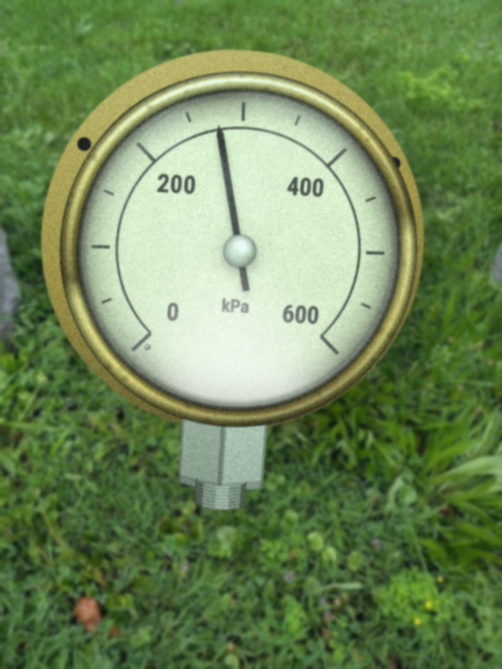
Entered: 275 kPa
